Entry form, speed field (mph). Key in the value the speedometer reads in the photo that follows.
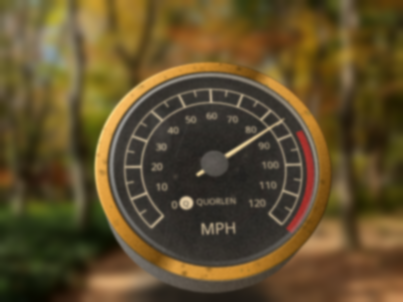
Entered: 85 mph
